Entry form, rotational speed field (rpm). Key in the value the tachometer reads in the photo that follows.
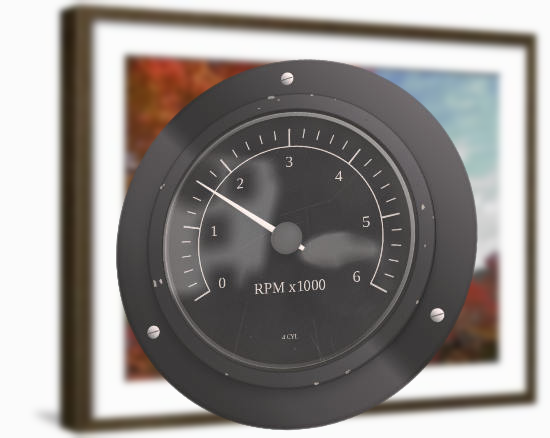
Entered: 1600 rpm
